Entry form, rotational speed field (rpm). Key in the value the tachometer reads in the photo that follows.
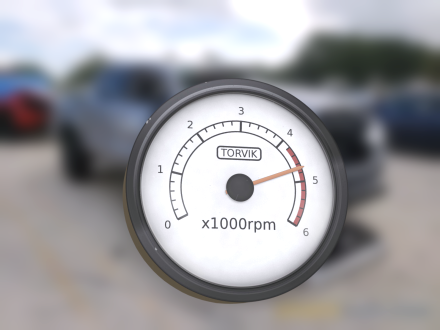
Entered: 4700 rpm
